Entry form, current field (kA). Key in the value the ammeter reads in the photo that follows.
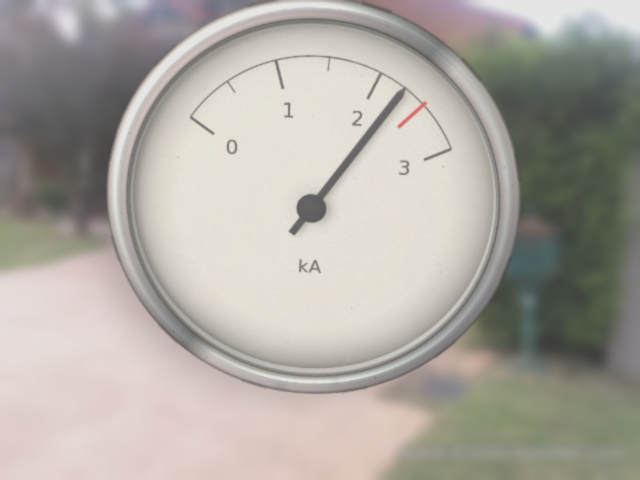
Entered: 2.25 kA
